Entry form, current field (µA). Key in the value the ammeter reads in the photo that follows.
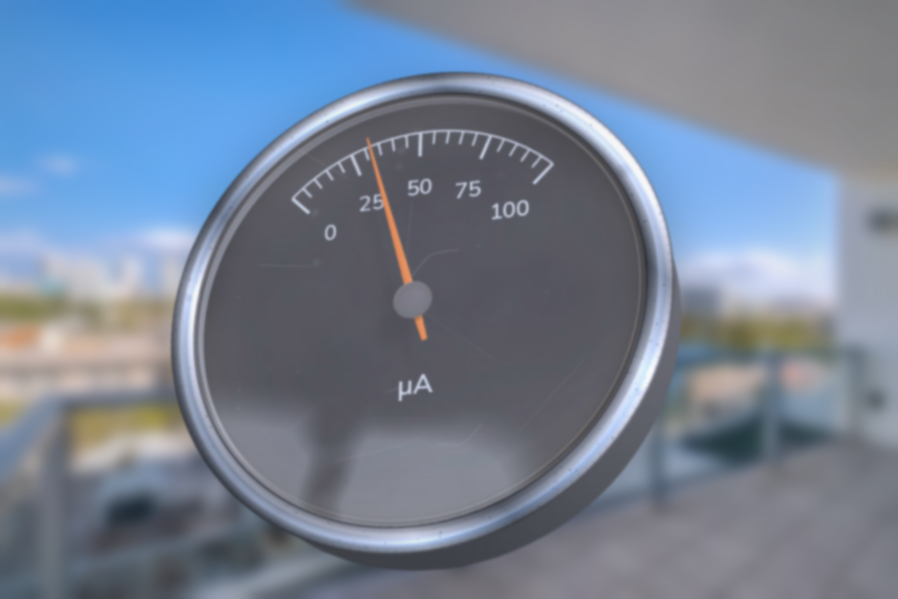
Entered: 32.5 µA
